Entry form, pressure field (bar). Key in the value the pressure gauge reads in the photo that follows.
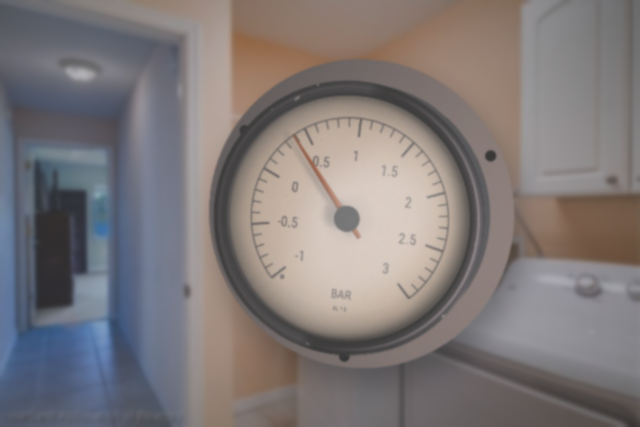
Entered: 0.4 bar
